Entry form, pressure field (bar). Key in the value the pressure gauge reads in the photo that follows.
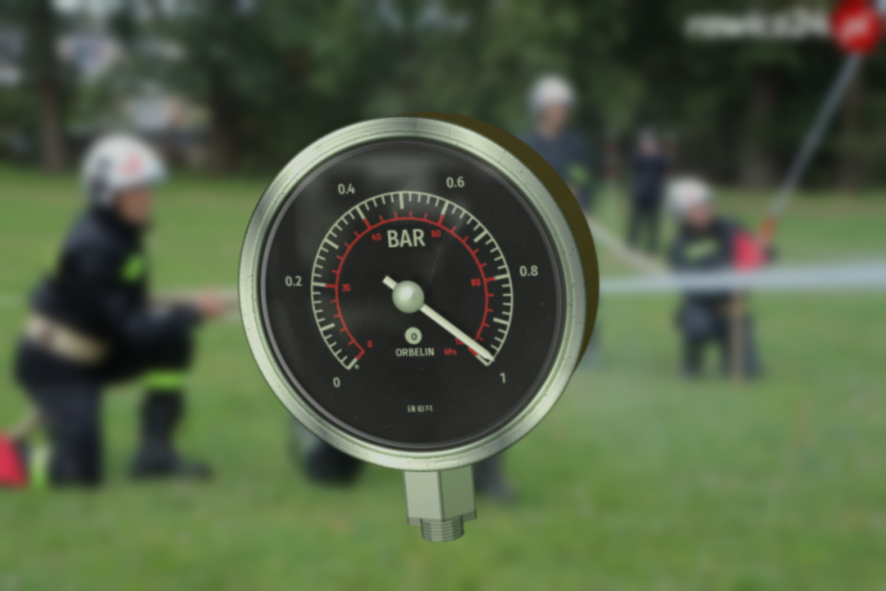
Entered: 0.98 bar
